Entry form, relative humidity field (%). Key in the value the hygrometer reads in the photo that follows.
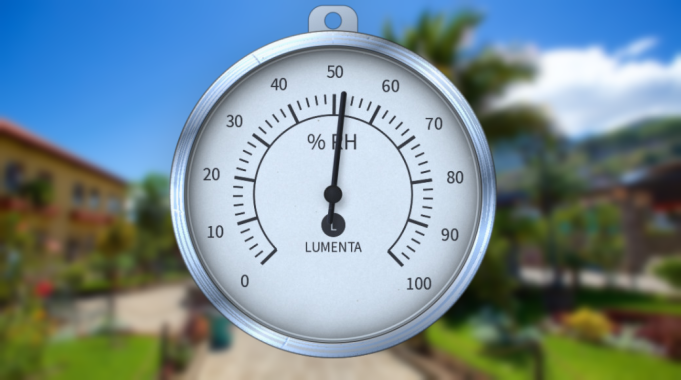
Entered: 52 %
